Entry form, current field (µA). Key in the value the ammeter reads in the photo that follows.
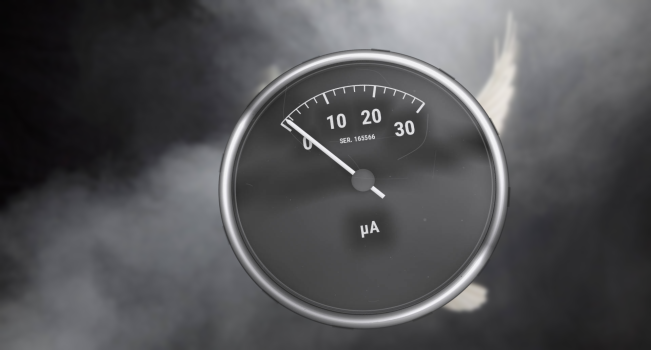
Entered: 1 µA
